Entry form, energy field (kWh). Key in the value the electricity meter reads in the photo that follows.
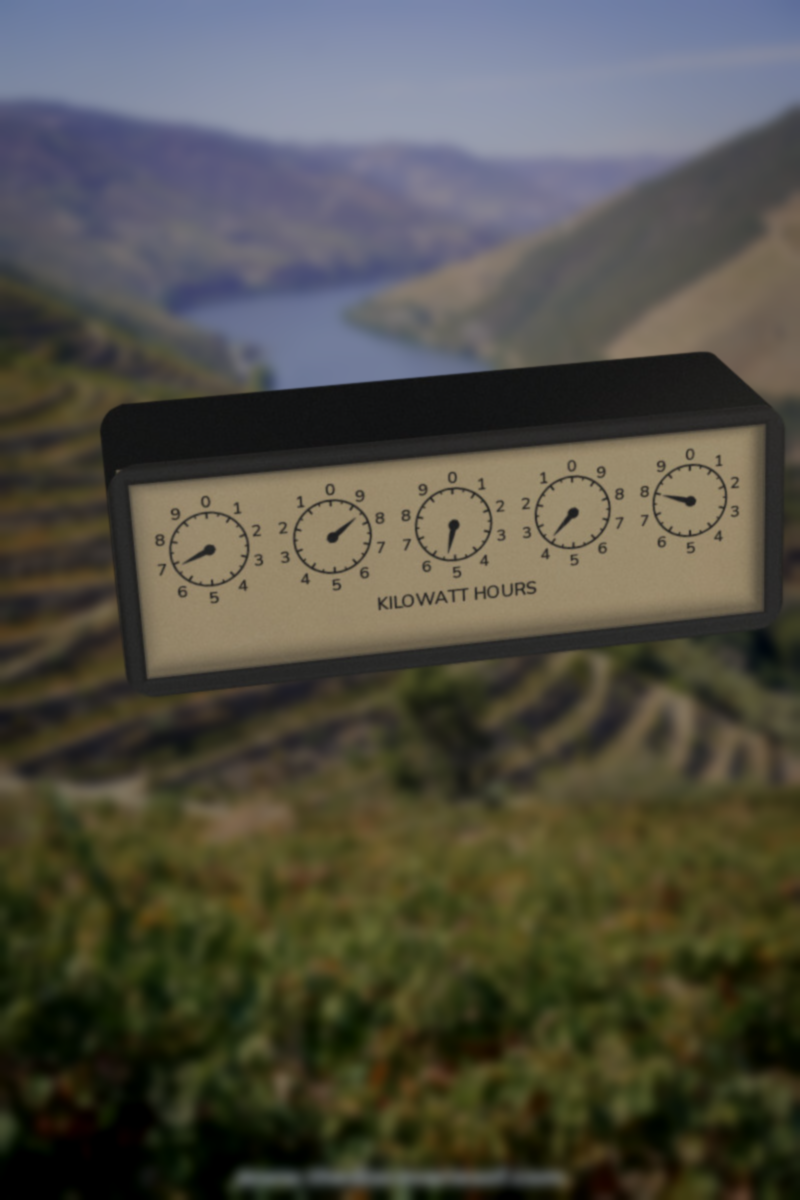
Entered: 68538 kWh
